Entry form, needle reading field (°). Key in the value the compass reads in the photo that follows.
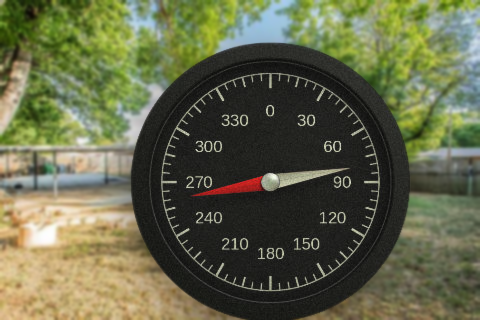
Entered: 260 °
